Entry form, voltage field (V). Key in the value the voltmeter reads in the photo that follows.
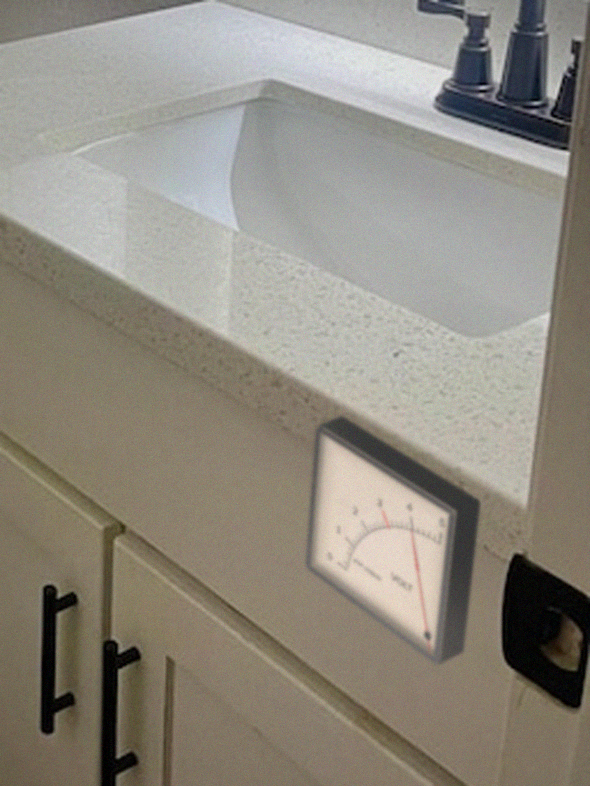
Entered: 4 V
